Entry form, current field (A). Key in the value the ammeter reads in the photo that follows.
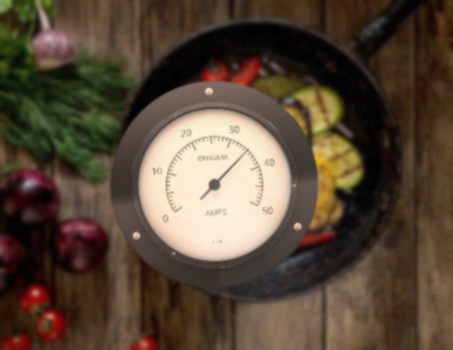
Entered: 35 A
